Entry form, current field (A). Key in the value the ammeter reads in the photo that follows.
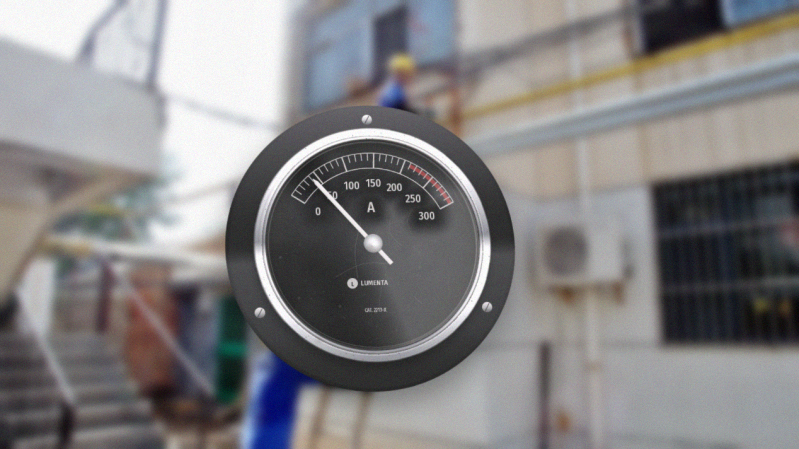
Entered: 40 A
